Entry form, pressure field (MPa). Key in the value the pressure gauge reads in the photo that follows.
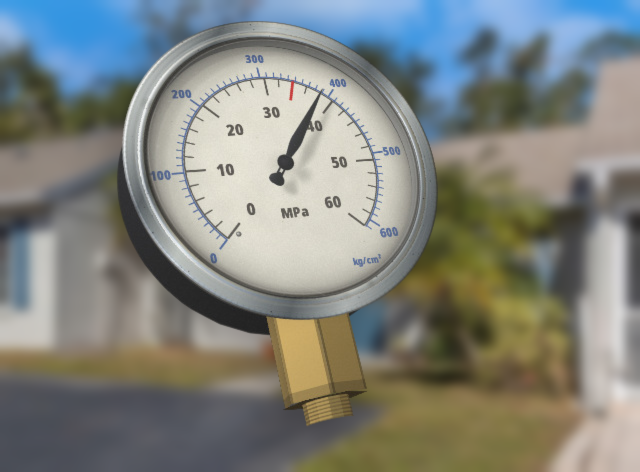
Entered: 38 MPa
